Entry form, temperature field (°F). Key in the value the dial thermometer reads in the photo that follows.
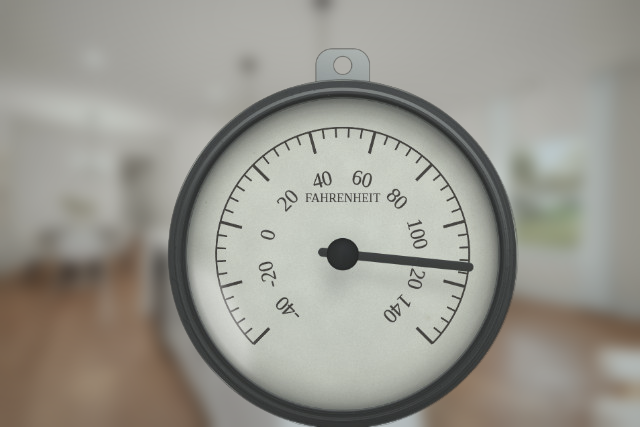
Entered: 114 °F
